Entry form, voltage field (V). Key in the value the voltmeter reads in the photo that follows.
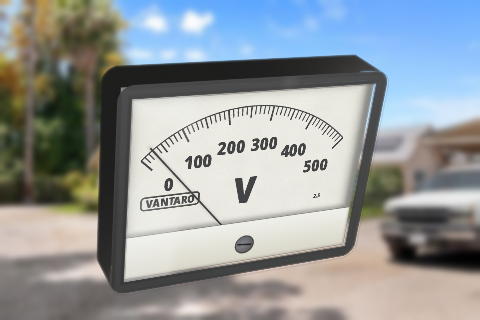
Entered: 30 V
